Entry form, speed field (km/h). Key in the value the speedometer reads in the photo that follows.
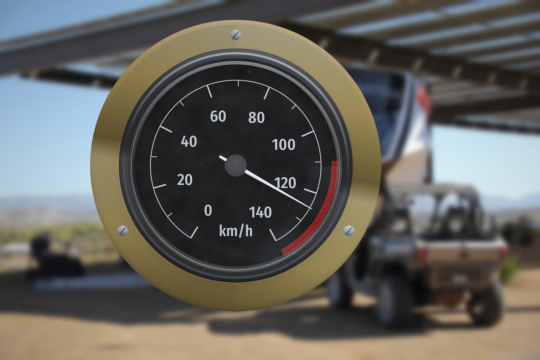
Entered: 125 km/h
